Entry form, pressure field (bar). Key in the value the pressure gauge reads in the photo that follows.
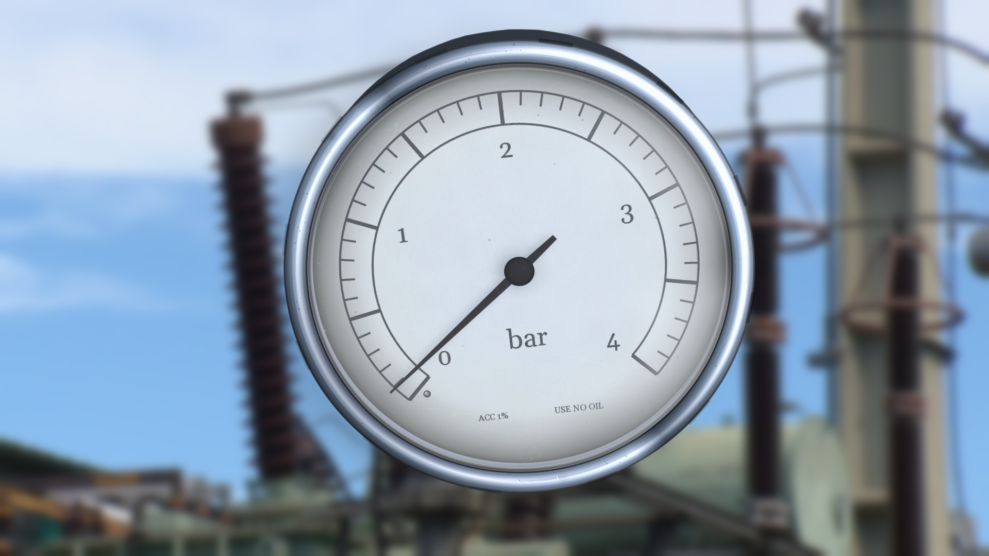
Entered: 0.1 bar
